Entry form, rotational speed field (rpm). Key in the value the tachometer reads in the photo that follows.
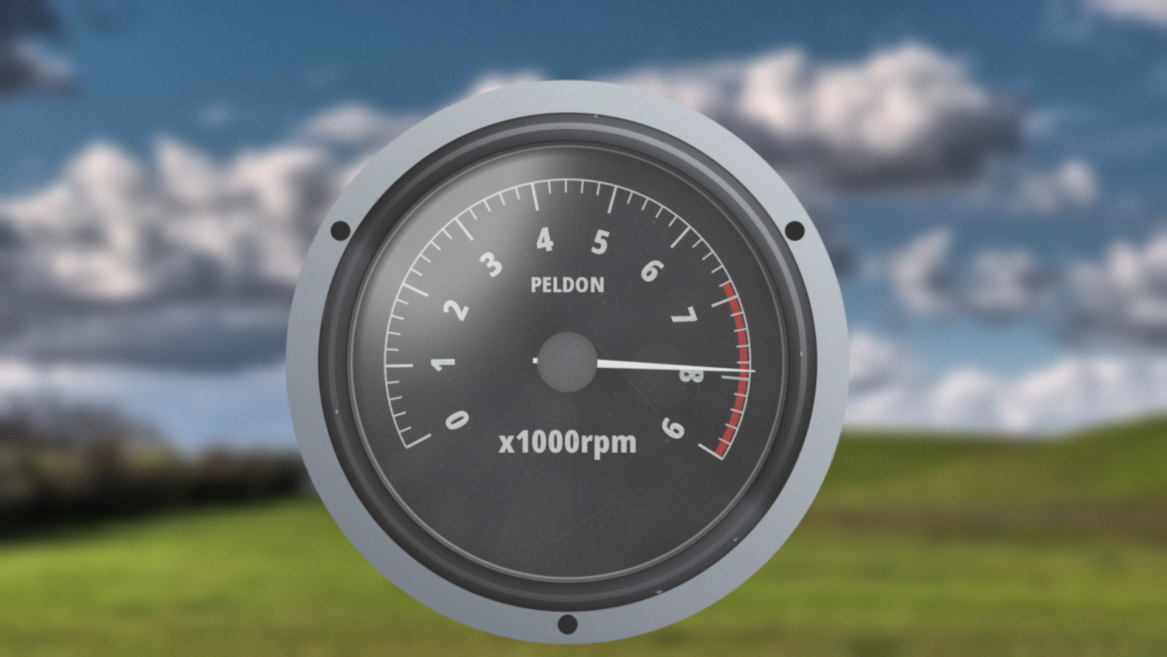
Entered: 7900 rpm
